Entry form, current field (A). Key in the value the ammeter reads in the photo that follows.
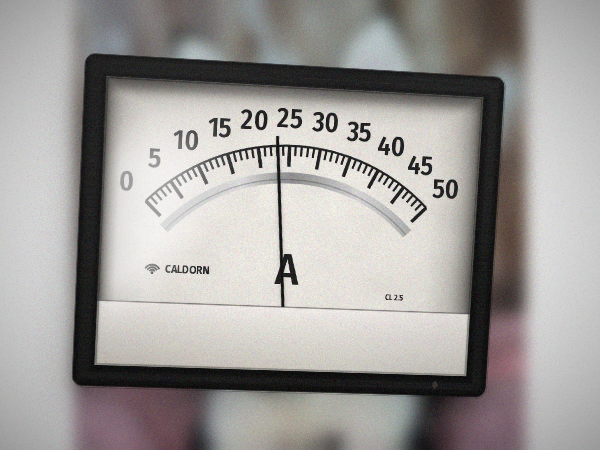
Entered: 23 A
